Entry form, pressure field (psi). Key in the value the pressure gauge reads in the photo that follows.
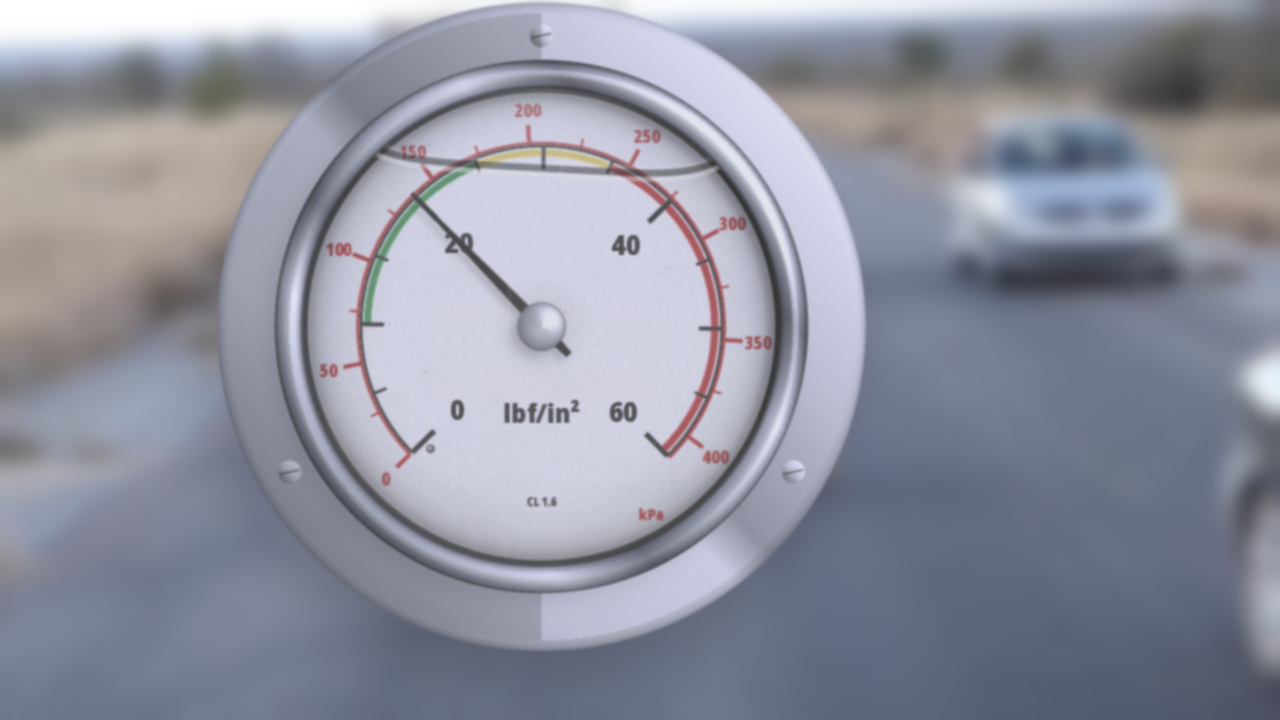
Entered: 20 psi
